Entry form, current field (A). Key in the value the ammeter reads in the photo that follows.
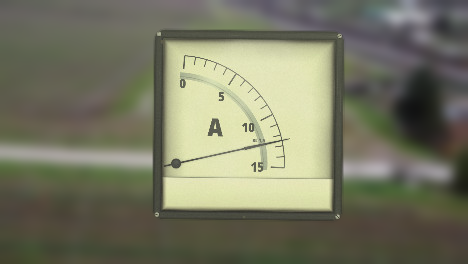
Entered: 12.5 A
